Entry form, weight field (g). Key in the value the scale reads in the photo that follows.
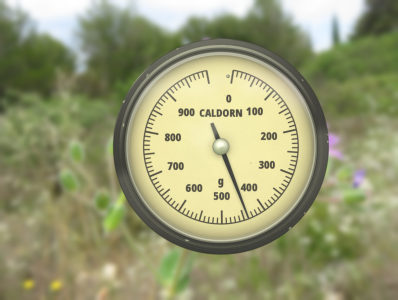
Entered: 440 g
